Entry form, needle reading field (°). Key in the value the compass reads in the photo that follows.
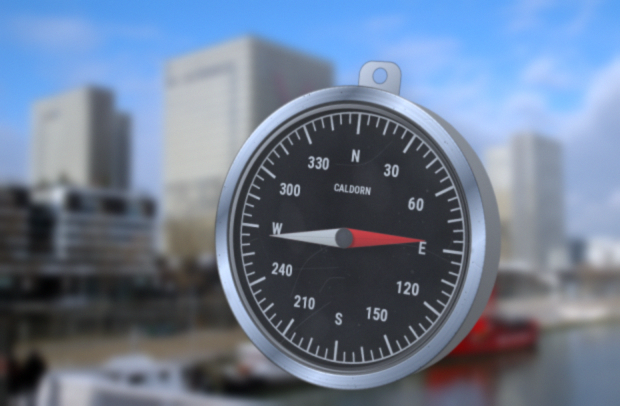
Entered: 85 °
